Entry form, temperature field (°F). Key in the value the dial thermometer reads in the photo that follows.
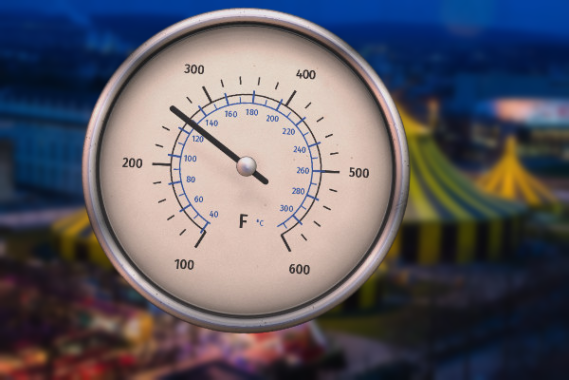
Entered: 260 °F
